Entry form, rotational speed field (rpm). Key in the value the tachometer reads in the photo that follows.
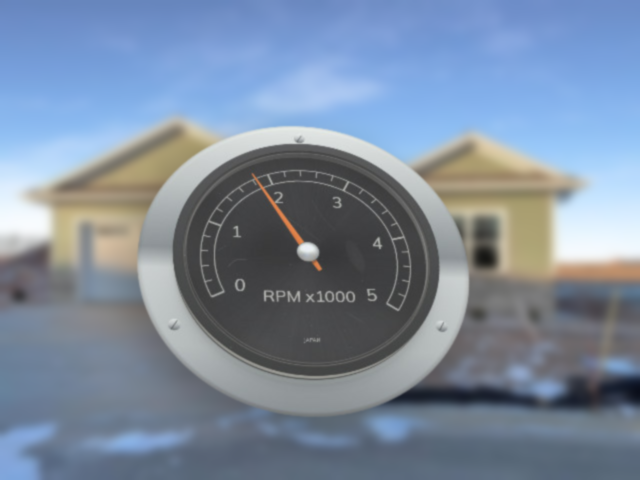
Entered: 1800 rpm
